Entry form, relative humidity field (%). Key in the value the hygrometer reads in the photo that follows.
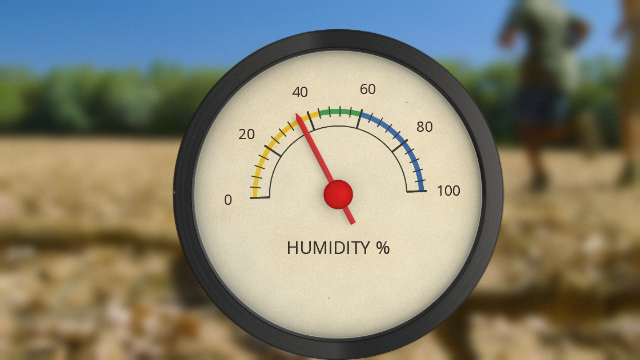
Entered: 36 %
